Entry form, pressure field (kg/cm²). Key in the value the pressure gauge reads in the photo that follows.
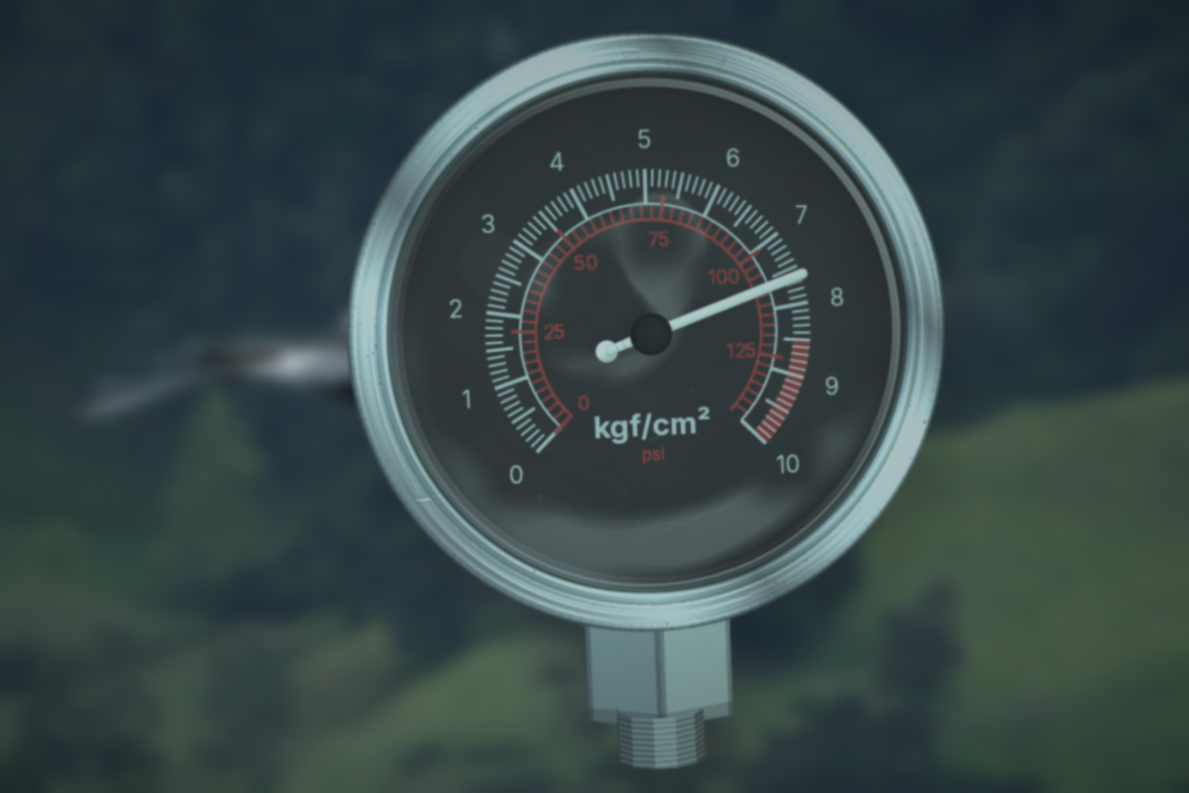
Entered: 7.6 kg/cm²
